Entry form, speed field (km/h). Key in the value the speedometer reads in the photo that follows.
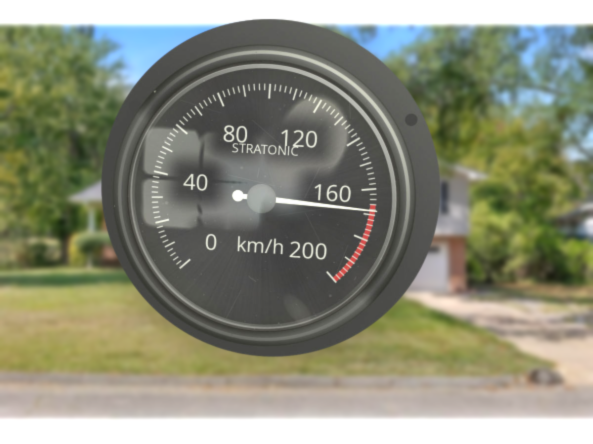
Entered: 168 km/h
